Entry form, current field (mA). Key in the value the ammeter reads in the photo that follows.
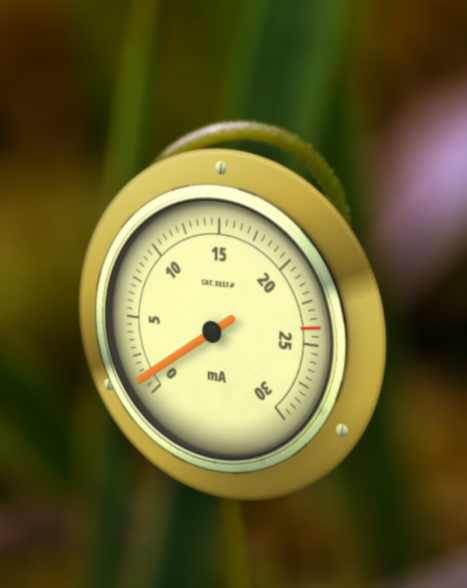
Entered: 1 mA
